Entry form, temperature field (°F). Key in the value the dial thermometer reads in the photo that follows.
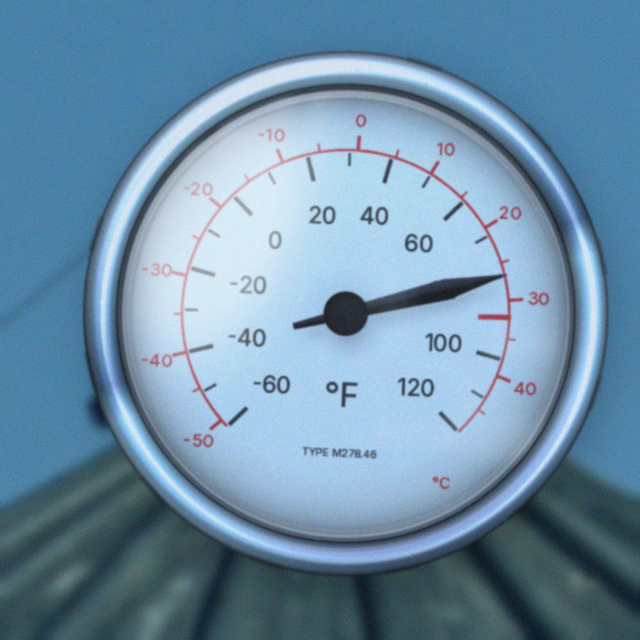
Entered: 80 °F
